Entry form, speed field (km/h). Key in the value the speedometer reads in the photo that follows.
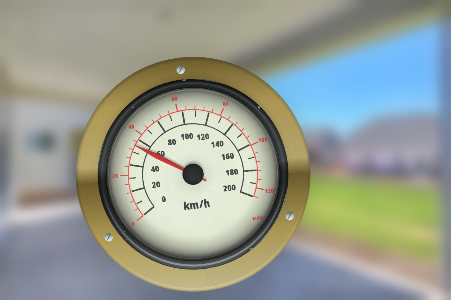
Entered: 55 km/h
